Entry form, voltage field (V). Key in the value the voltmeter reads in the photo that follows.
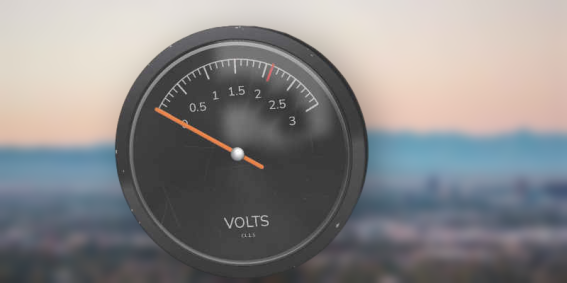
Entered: 0 V
